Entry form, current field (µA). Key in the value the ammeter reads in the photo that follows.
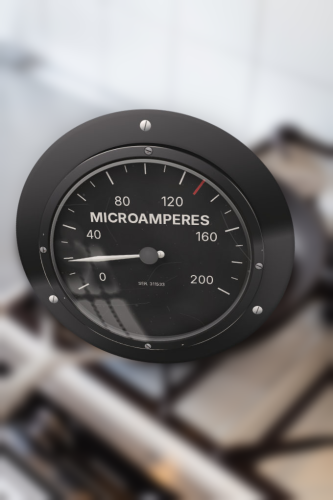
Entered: 20 µA
